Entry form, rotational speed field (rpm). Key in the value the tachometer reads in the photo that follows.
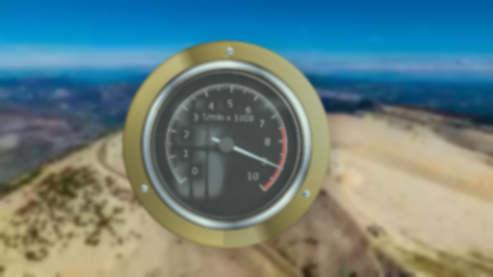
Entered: 9000 rpm
